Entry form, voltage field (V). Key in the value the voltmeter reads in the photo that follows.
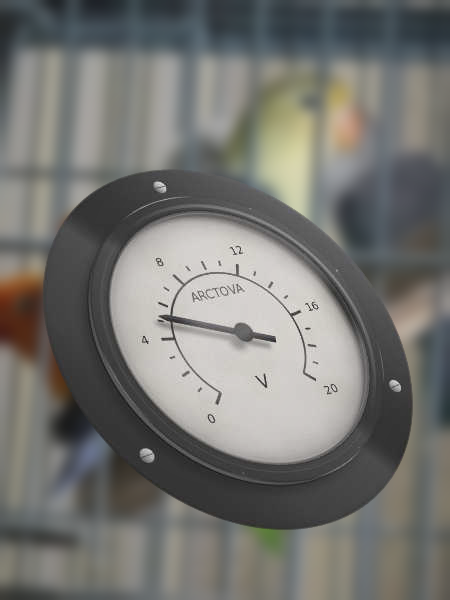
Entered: 5 V
